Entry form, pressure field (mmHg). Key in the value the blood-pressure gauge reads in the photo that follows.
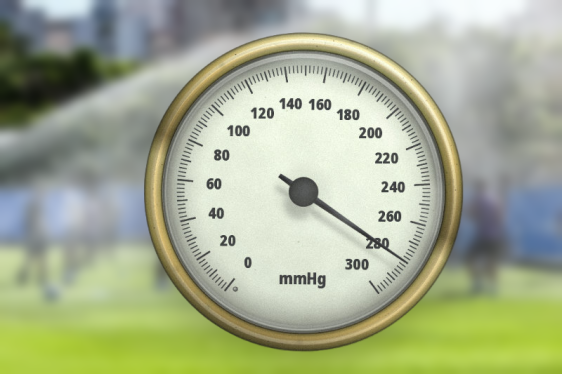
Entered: 280 mmHg
